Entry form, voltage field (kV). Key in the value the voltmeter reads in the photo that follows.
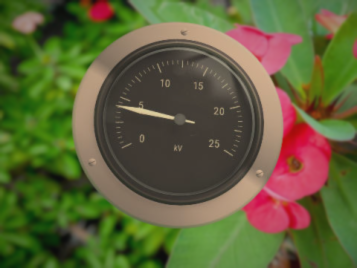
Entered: 4 kV
